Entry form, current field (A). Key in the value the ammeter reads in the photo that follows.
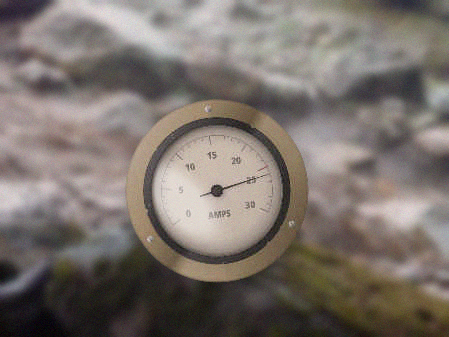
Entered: 25 A
